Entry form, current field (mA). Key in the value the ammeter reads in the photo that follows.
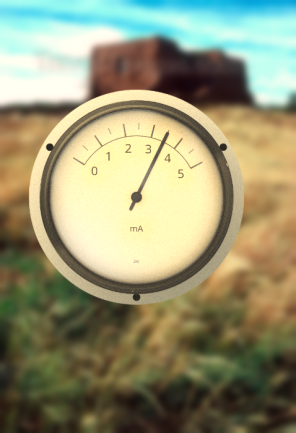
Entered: 3.5 mA
